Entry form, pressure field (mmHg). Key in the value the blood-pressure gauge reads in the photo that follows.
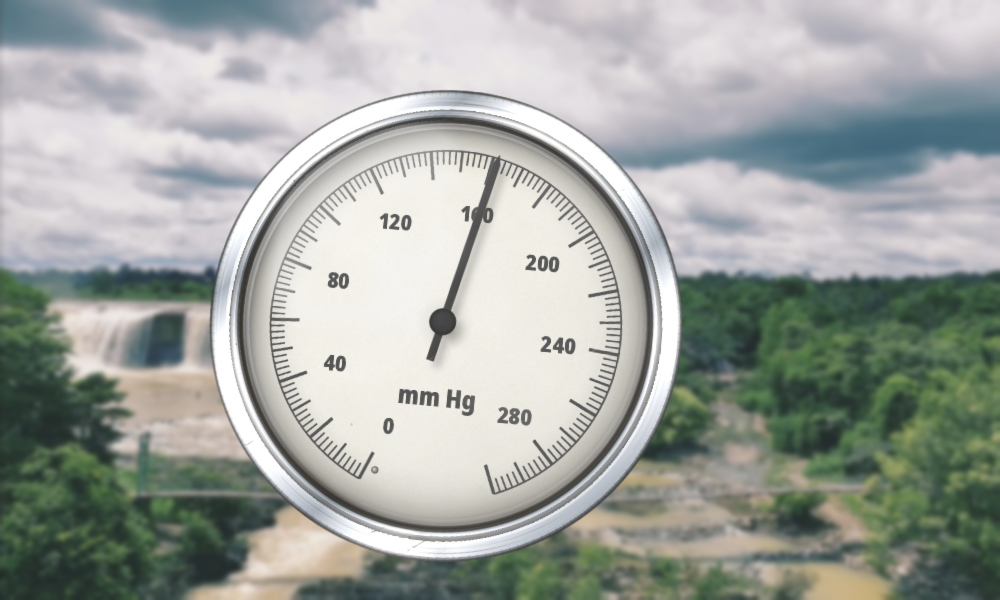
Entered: 162 mmHg
